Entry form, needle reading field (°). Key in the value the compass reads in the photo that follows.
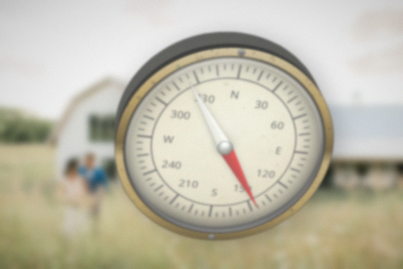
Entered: 145 °
